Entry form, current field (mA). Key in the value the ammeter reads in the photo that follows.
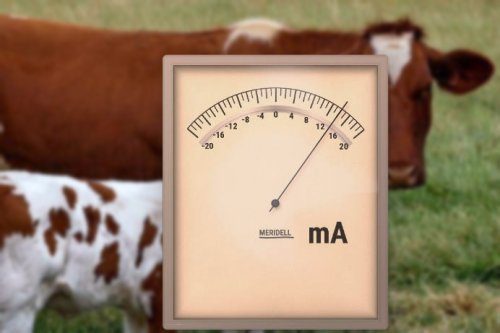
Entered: 14 mA
